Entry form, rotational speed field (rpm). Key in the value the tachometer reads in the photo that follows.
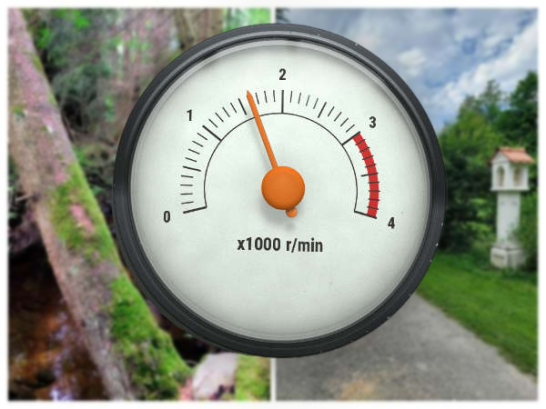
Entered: 1600 rpm
